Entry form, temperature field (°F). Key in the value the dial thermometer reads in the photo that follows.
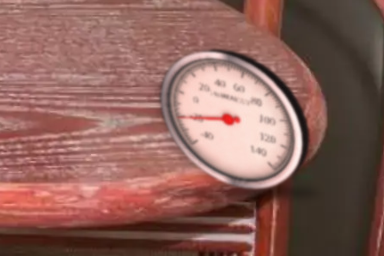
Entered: -20 °F
